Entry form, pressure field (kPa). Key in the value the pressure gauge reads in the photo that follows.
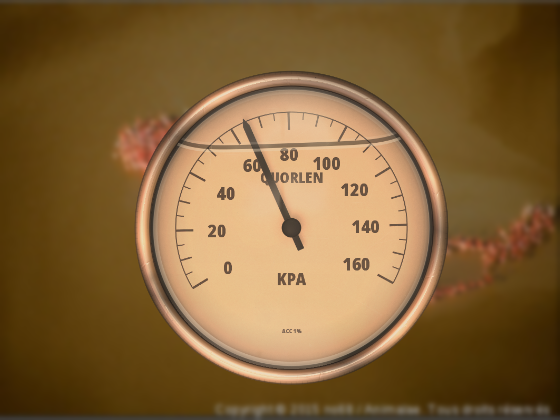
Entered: 65 kPa
